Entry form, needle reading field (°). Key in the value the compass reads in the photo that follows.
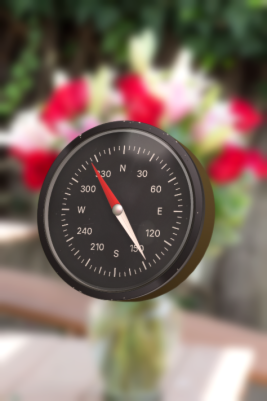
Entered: 325 °
